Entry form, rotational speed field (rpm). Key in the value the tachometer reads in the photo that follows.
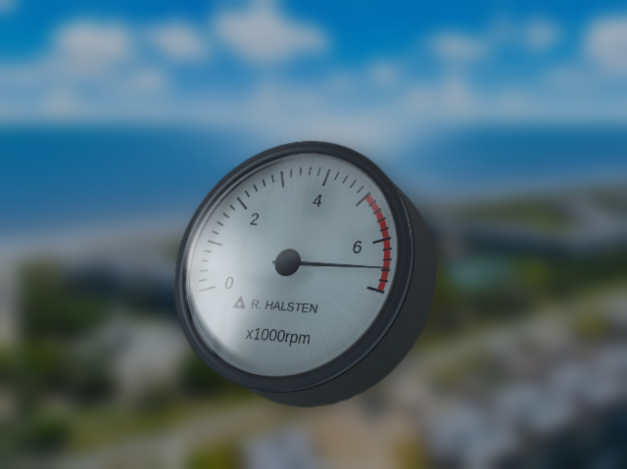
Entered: 6600 rpm
